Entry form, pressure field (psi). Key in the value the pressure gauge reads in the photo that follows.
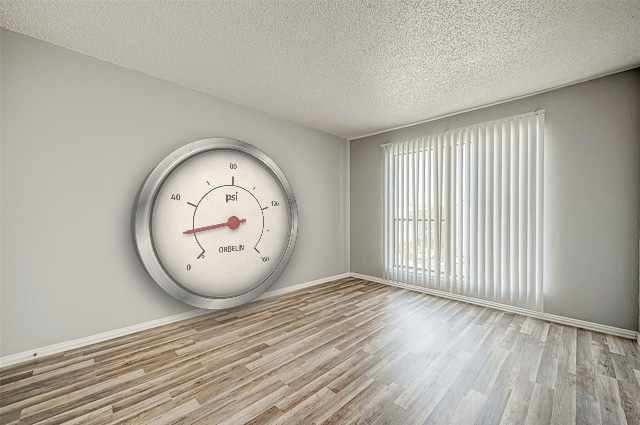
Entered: 20 psi
